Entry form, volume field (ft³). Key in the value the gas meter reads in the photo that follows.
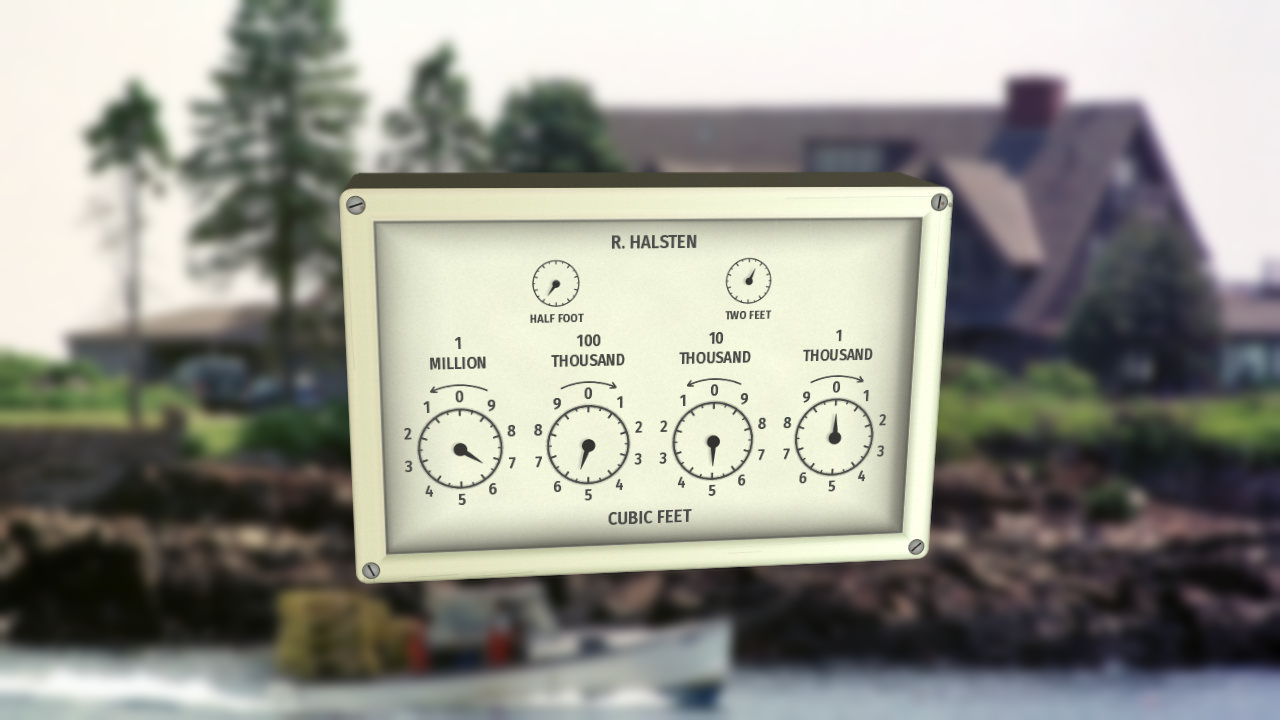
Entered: 655000 ft³
